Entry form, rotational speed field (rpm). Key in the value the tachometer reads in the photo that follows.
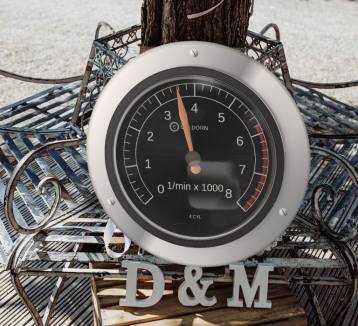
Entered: 3600 rpm
